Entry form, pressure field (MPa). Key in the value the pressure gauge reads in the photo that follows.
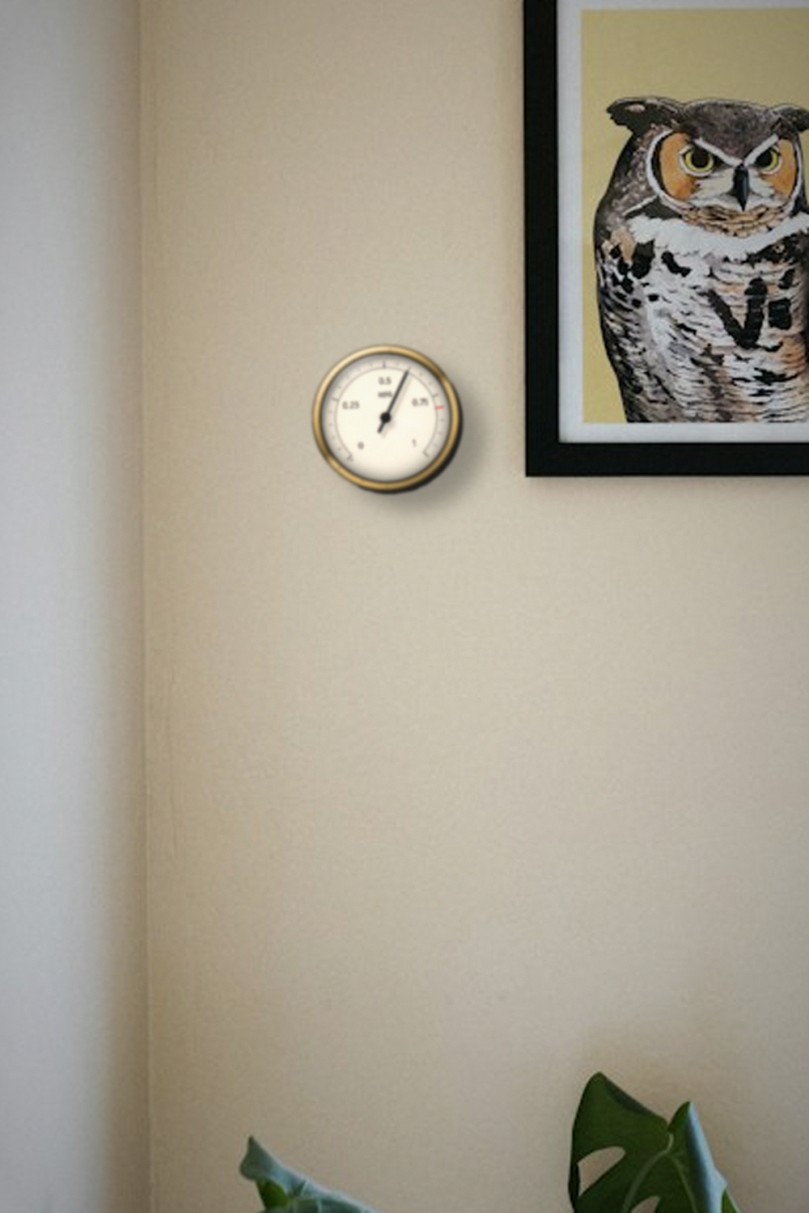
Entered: 0.6 MPa
